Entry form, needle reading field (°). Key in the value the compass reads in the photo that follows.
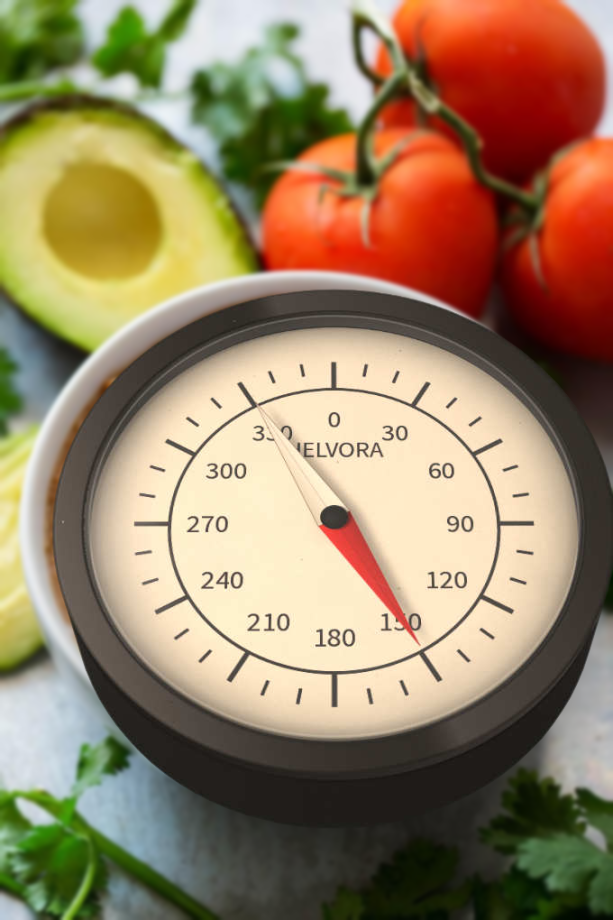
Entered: 150 °
